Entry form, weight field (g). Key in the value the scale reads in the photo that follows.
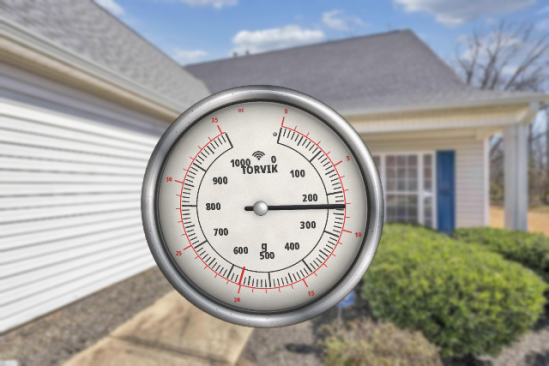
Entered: 230 g
